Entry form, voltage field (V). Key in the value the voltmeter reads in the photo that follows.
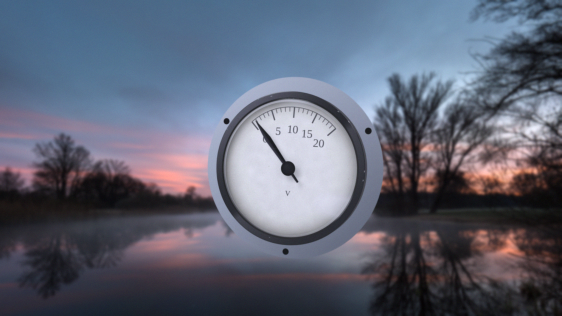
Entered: 1 V
